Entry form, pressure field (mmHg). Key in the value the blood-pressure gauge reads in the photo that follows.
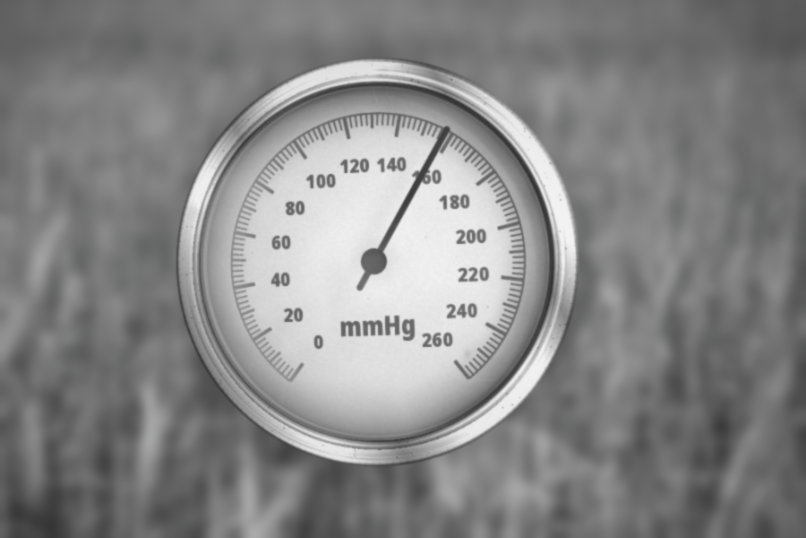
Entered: 158 mmHg
